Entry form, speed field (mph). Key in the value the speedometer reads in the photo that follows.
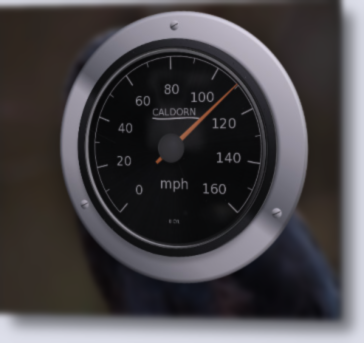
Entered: 110 mph
